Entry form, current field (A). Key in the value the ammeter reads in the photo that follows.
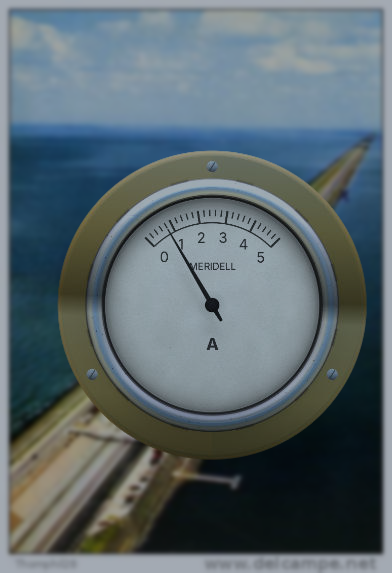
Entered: 0.8 A
